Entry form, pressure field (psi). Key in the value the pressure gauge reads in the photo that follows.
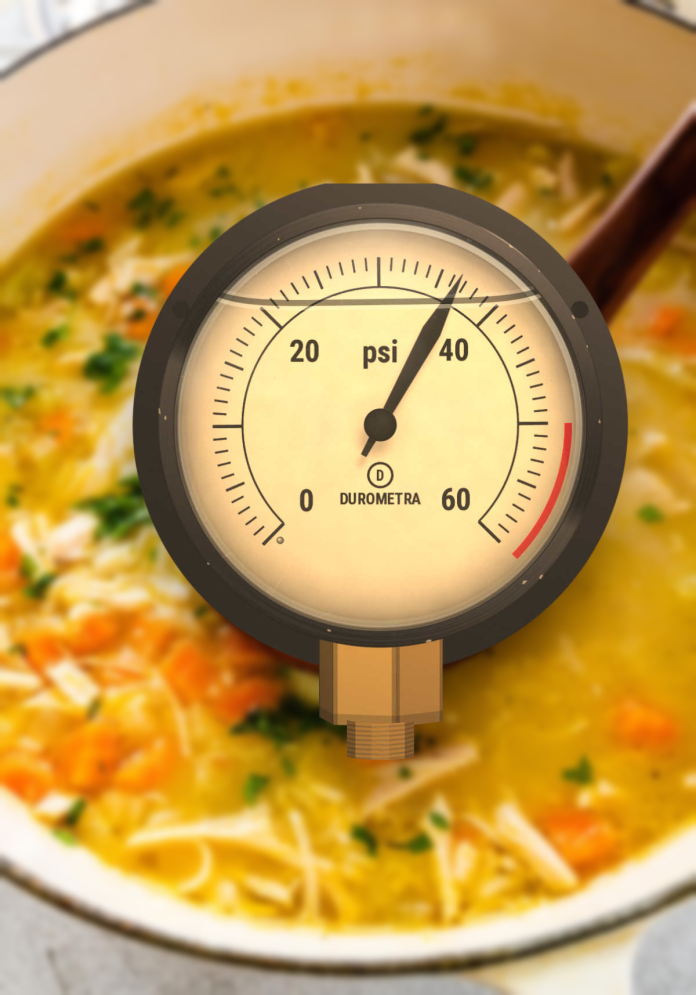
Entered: 36.5 psi
